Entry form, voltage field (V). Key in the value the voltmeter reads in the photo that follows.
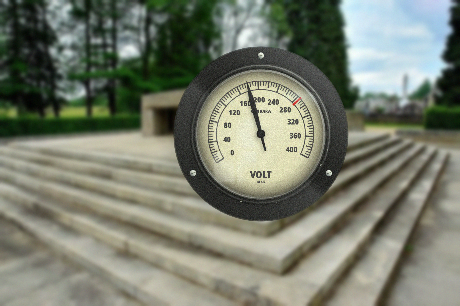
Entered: 180 V
